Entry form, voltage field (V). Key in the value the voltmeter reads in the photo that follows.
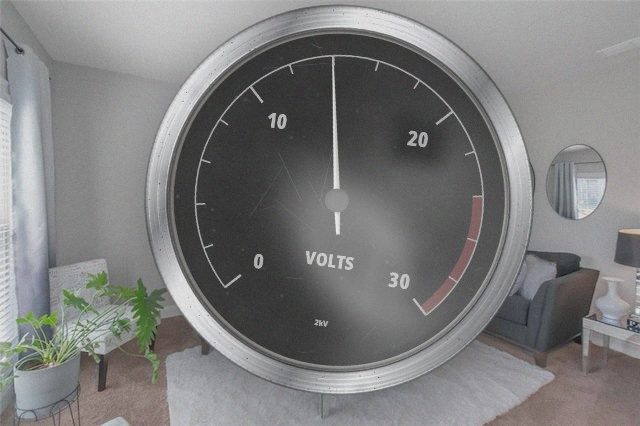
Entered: 14 V
